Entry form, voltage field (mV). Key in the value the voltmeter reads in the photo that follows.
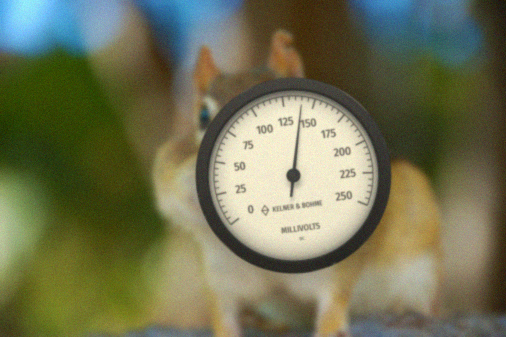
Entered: 140 mV
